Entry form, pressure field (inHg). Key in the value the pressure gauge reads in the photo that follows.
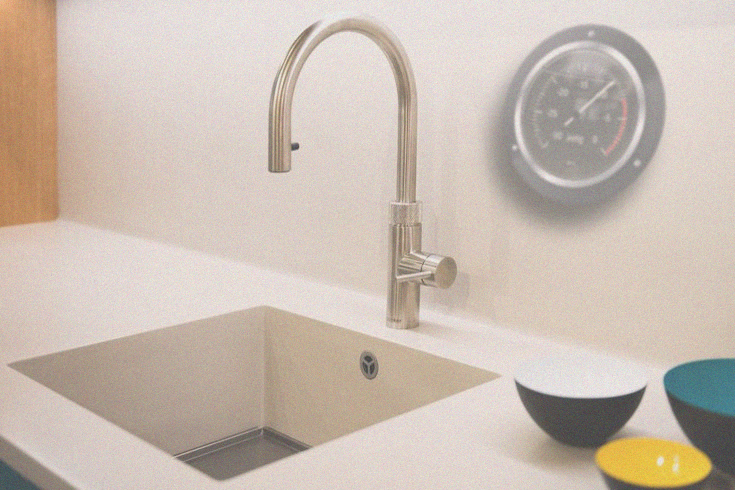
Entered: -10 inHg
